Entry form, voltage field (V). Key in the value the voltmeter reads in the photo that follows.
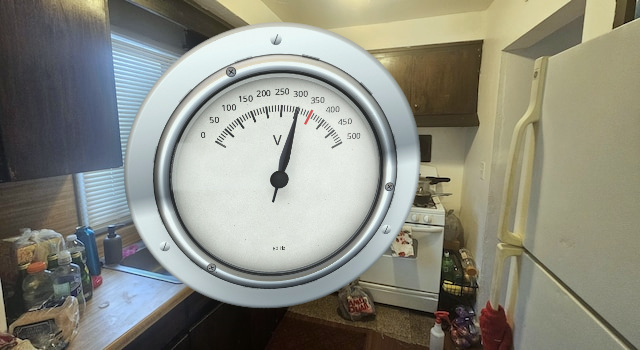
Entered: 300 V
